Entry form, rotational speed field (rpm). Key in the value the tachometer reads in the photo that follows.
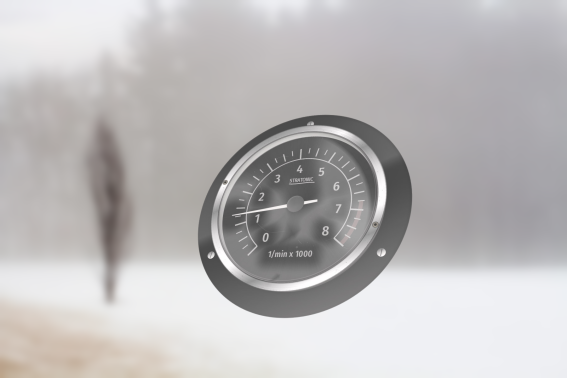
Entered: 1250 rpm
